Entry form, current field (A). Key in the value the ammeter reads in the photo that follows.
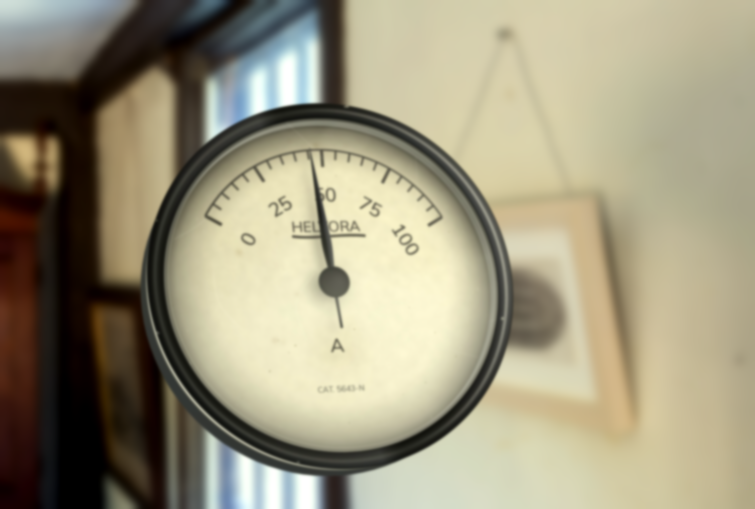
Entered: 45 A
